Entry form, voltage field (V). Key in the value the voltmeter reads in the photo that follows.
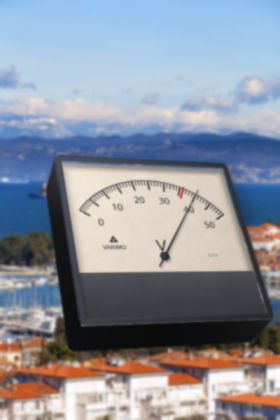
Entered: 40 V
